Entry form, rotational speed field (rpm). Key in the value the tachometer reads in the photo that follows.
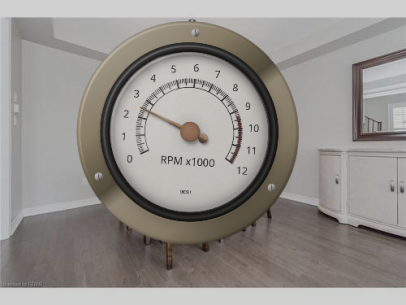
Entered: 2500 rpm
